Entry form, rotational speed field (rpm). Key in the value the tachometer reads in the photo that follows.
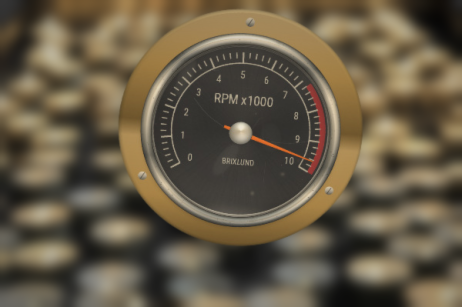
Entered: 9600 rpm
